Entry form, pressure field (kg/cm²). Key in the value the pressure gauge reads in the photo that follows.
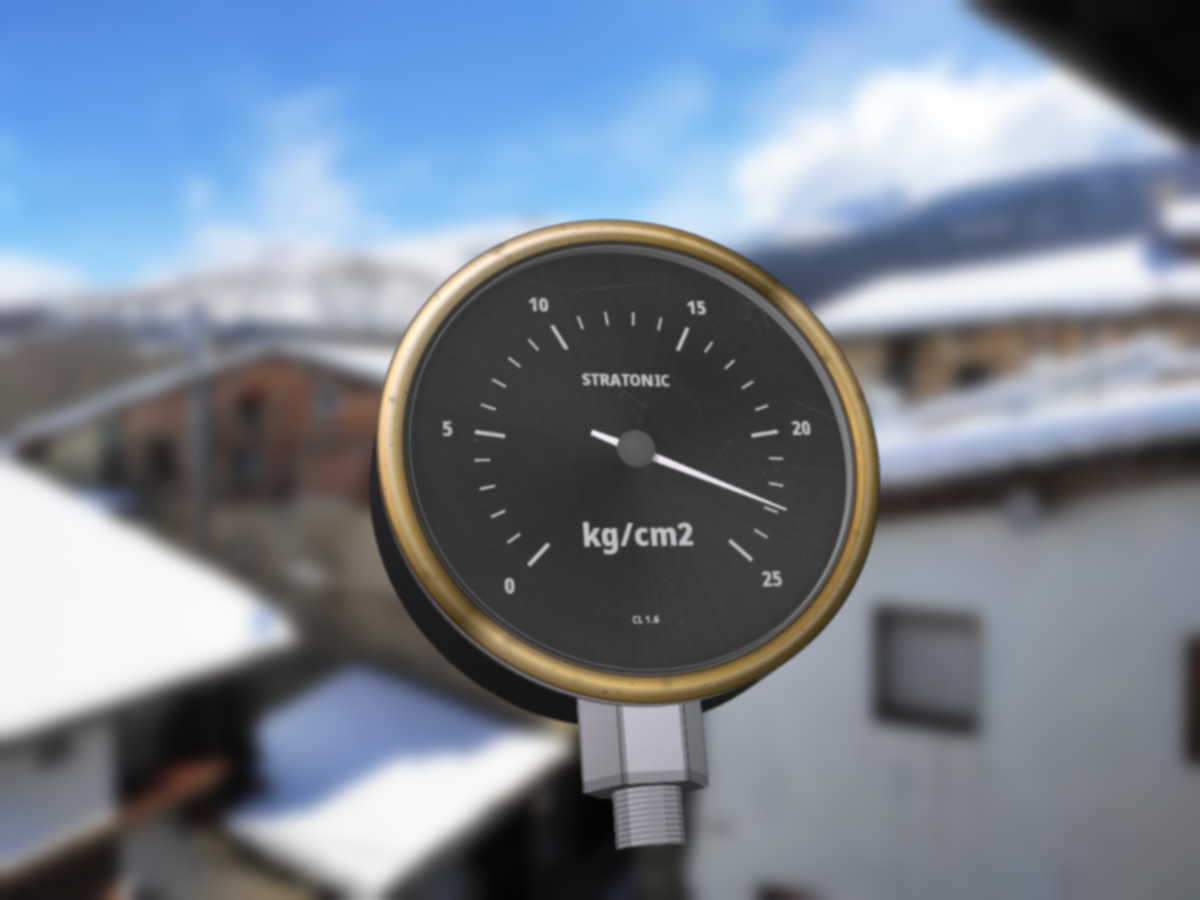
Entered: 23 kg/cm²
